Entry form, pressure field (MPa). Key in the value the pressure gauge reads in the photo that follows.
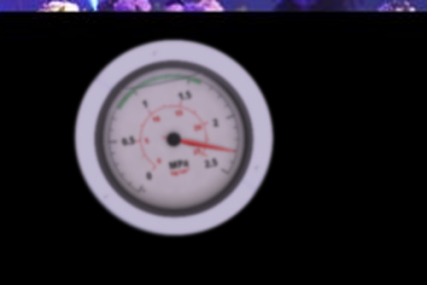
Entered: 2.3 MPa
